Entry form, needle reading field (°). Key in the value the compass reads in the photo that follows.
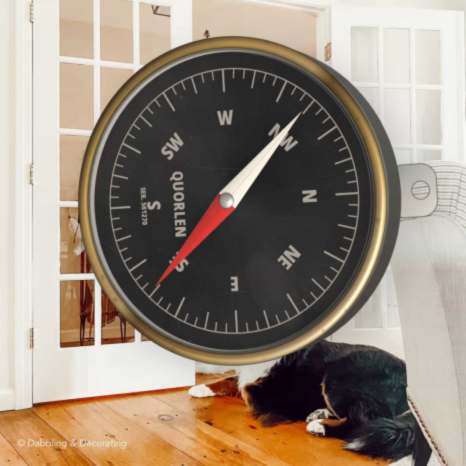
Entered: 135 °
